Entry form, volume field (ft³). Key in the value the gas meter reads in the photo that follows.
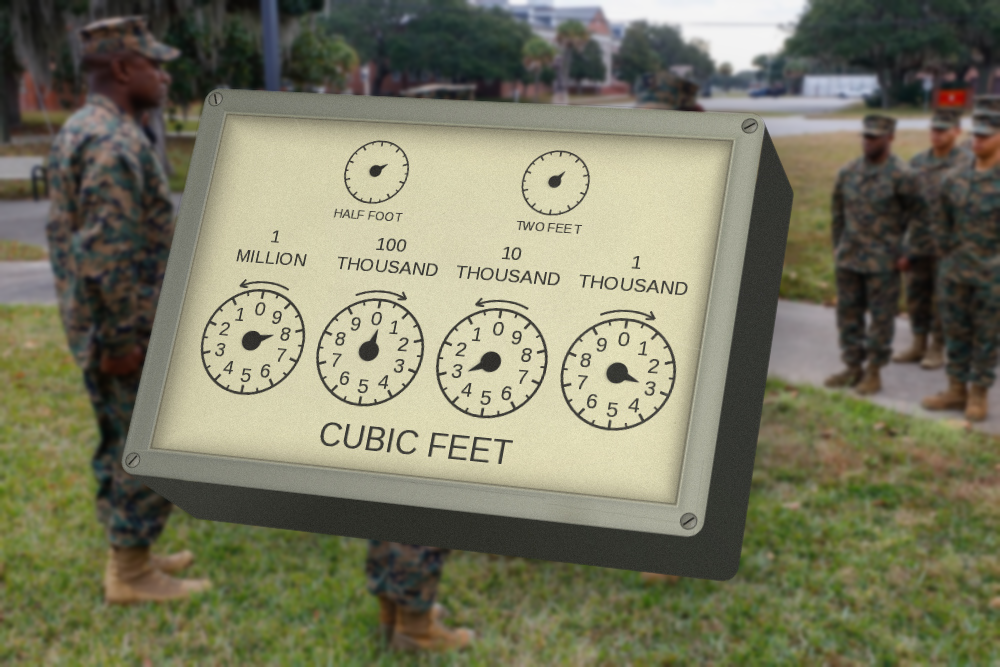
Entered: 803300 ft³
